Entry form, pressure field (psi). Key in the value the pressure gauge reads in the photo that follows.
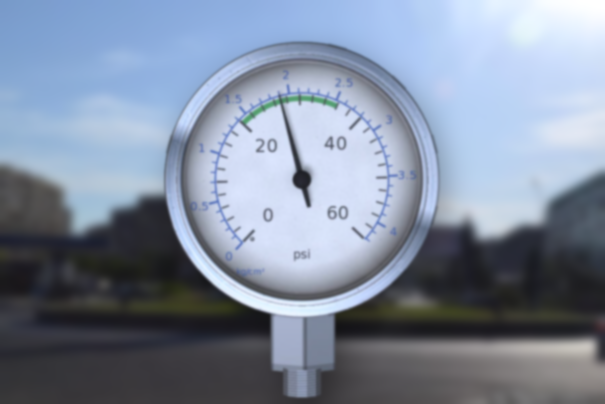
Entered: 27 psi
